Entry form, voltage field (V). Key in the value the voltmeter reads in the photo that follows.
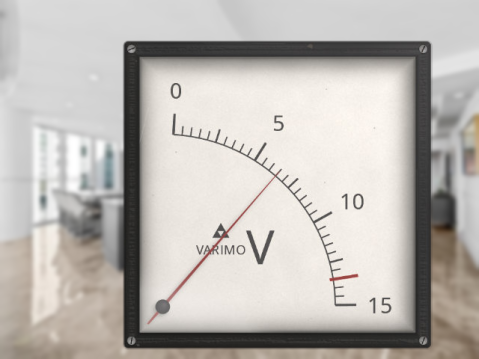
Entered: 6.5 V
